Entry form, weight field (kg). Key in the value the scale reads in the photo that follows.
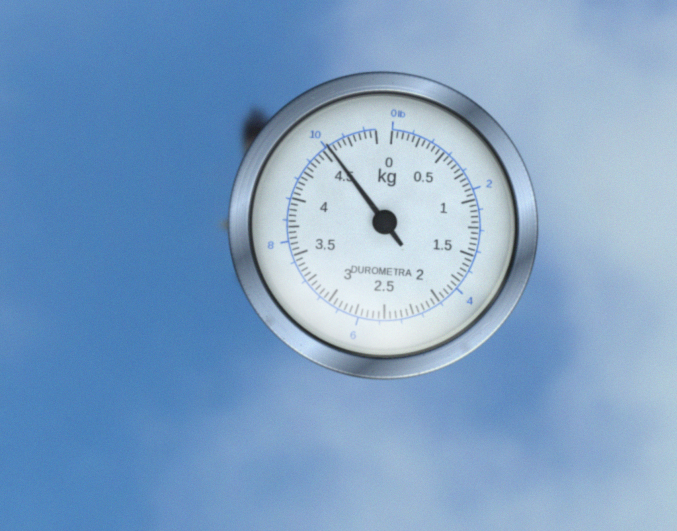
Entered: 4.55 kg
